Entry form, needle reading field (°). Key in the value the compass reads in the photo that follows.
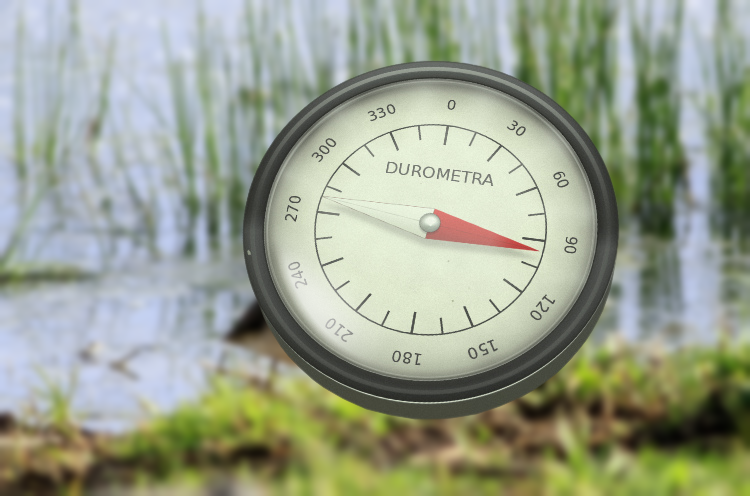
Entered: 97.5 °
